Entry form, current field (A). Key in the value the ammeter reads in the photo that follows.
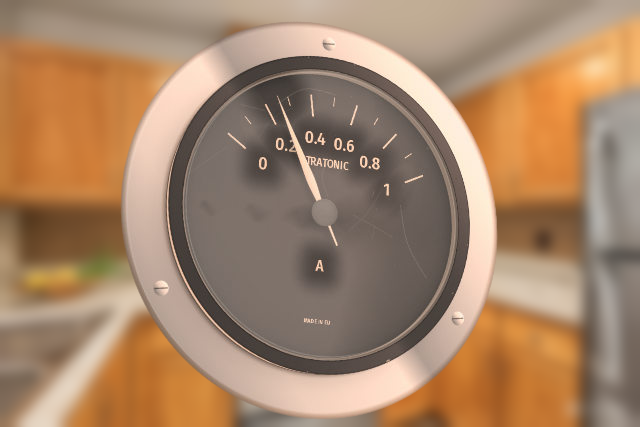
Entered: 0.25 A
